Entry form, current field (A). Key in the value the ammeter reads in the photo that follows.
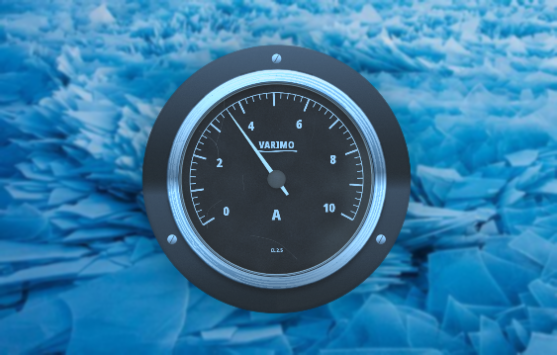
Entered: 3.6 A
